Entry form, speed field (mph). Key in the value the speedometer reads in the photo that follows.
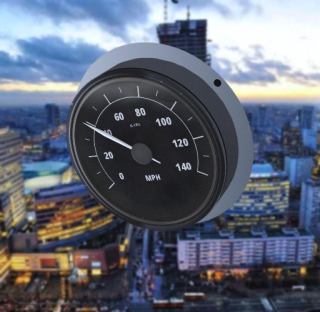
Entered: 40 mph
